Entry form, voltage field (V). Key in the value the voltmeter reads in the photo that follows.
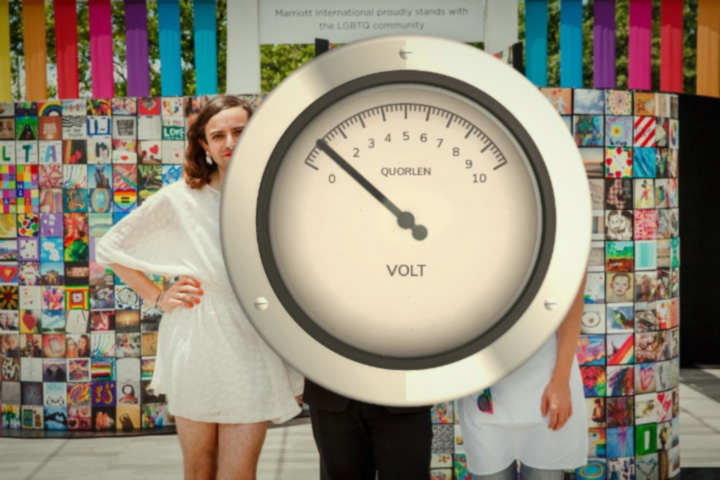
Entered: 1 V
